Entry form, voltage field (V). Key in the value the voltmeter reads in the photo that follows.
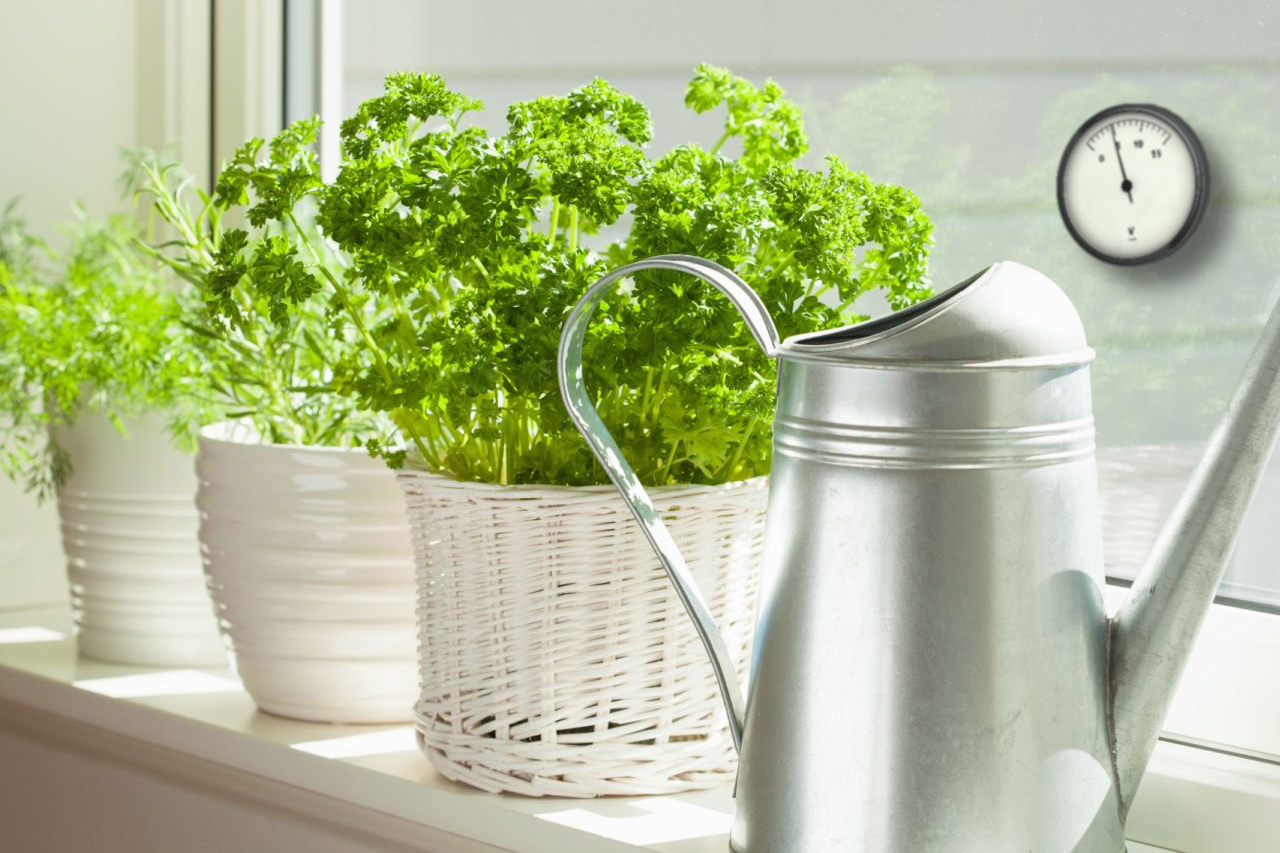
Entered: 5 V
